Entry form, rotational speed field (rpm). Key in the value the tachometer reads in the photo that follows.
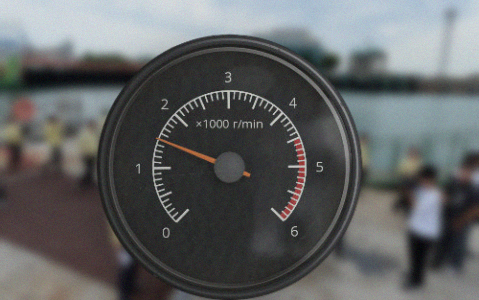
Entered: 1500 rpm
